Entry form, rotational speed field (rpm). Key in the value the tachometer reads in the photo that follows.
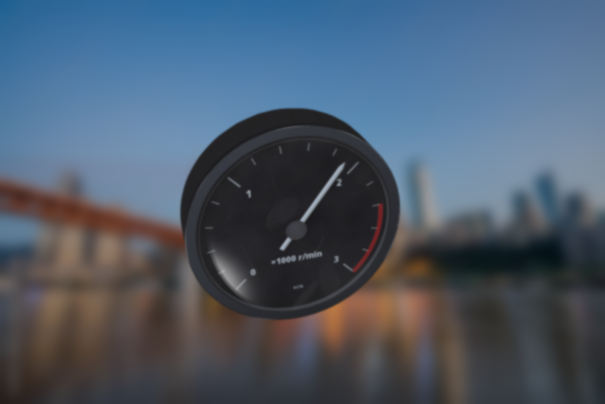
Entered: 1900 rpm
